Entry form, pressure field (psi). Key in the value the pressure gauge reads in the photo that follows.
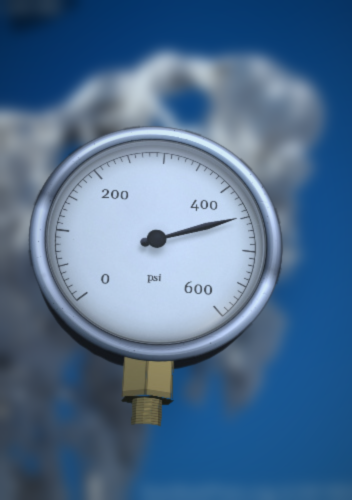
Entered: 450 psi
